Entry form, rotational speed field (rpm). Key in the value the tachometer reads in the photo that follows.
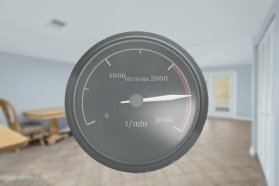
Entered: 2500 rpm
